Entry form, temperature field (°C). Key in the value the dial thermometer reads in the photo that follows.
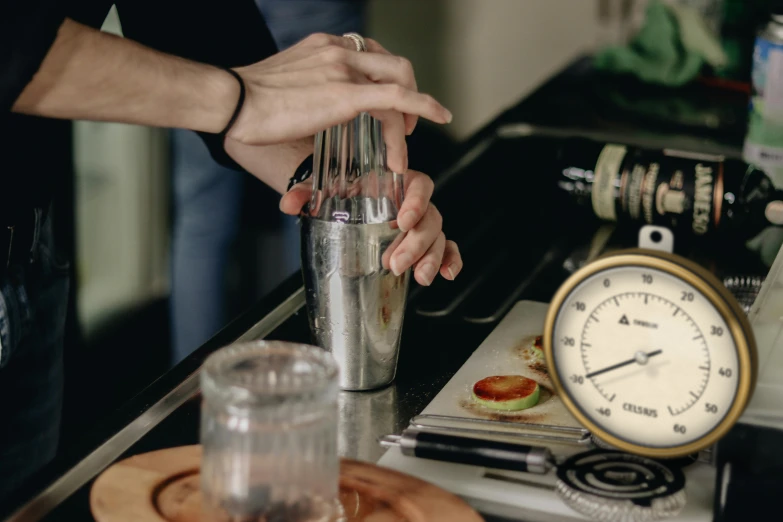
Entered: -30 °C
